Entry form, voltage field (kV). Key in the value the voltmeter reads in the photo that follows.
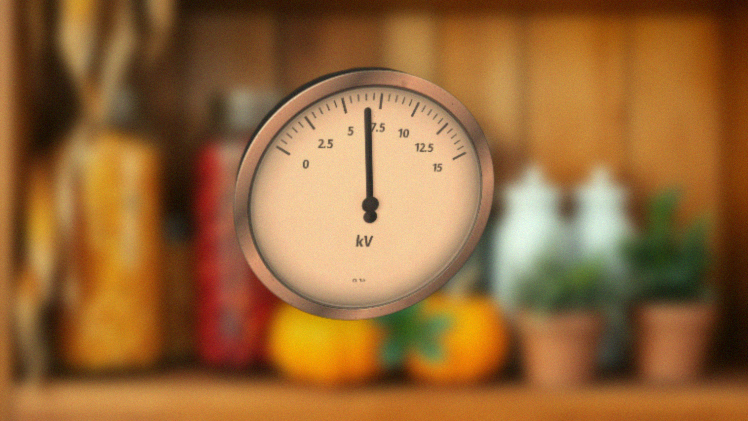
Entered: 6.5 kV
